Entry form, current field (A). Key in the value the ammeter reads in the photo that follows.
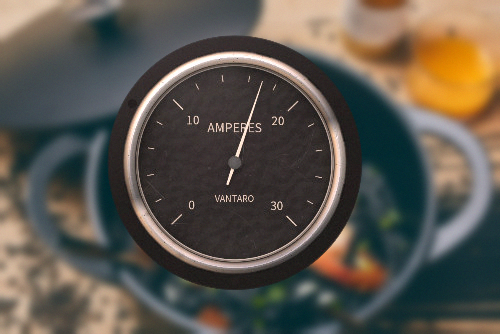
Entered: 17 A
